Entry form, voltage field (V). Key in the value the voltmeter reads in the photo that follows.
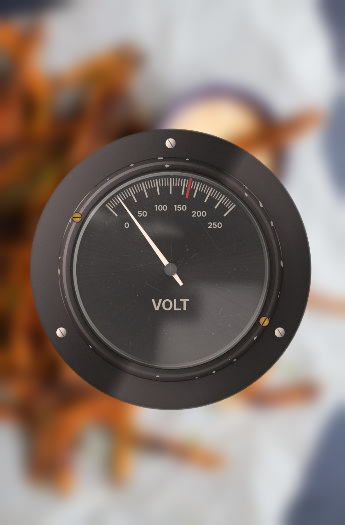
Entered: 25 V
